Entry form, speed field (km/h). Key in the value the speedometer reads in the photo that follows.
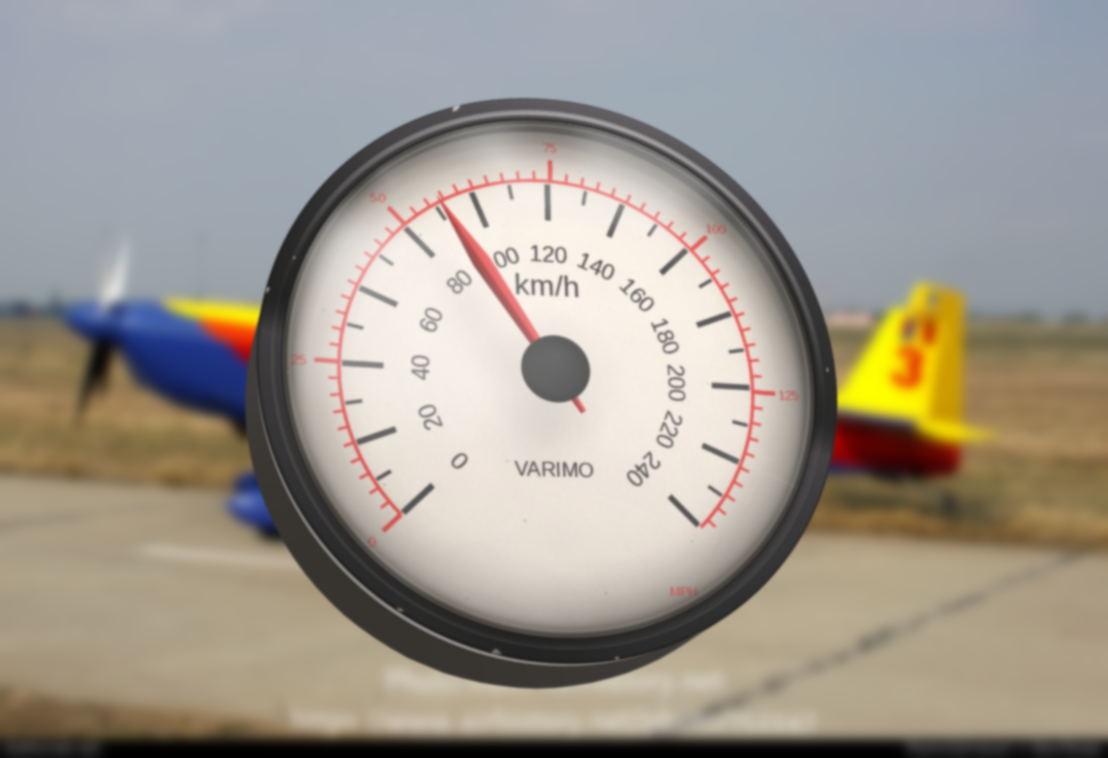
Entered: 90 km/h
